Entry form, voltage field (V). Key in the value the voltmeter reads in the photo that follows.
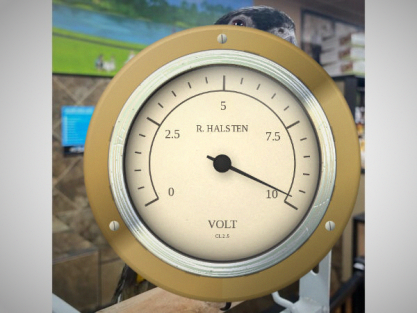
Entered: 9.75 V
